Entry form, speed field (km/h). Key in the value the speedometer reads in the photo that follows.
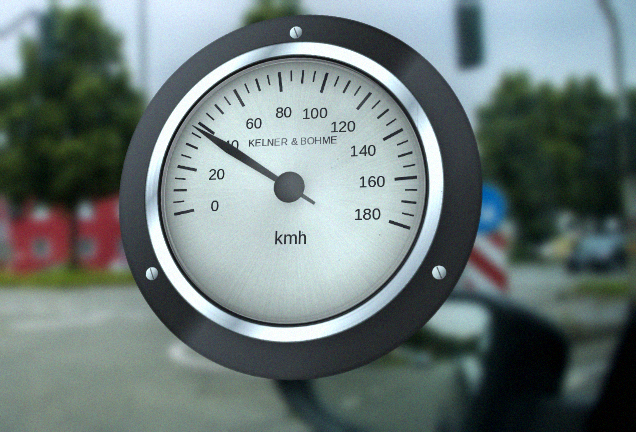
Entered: 37.5 km/h
